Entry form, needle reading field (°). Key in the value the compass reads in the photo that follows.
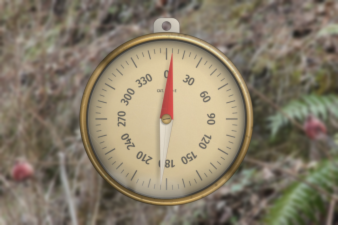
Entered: 5 °
